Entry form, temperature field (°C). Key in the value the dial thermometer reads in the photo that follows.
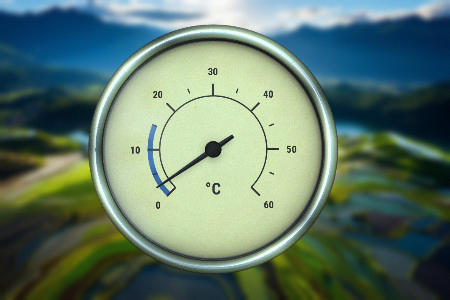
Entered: 2.5 °C
